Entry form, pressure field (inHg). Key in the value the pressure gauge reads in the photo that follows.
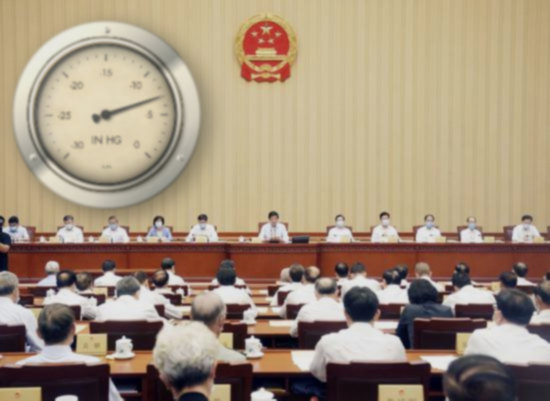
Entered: -7 inHg
